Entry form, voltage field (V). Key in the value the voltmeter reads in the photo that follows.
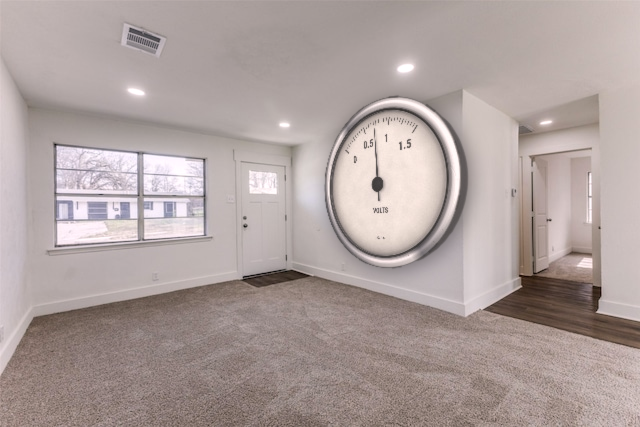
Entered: 0.75 V
